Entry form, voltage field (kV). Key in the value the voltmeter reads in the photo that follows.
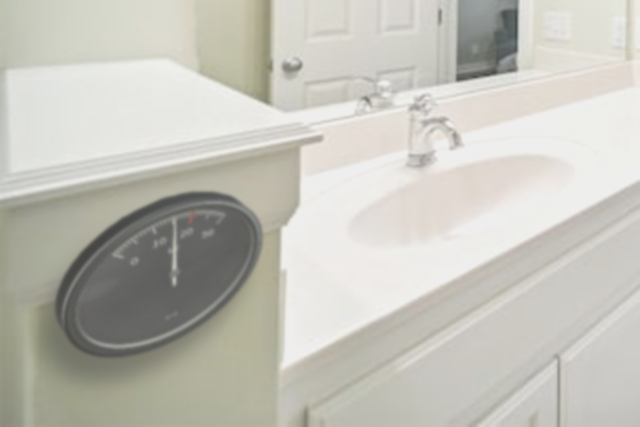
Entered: 15 kV
